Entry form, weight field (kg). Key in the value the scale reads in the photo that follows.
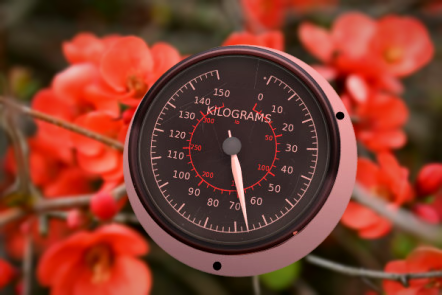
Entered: 66 kg
